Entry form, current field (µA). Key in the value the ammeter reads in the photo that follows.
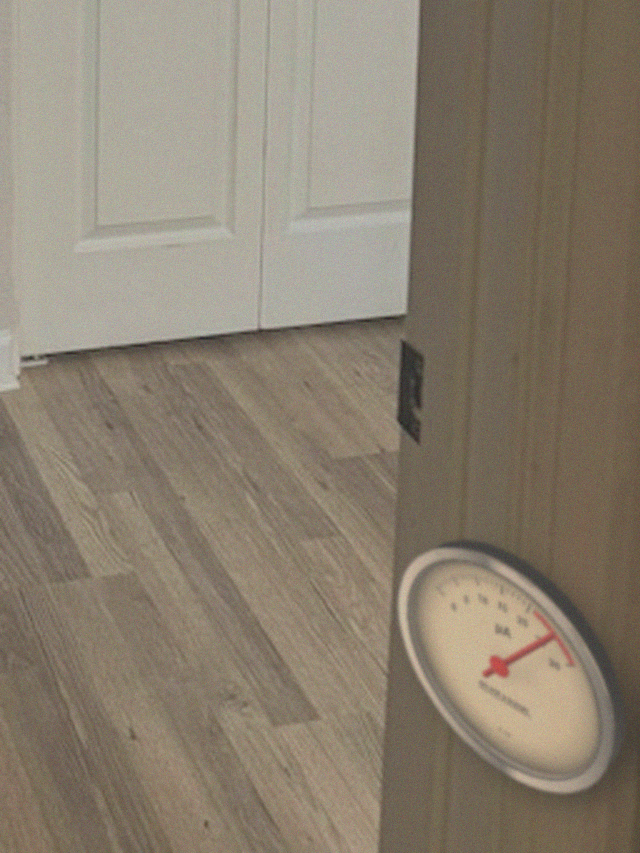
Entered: 25 µA
